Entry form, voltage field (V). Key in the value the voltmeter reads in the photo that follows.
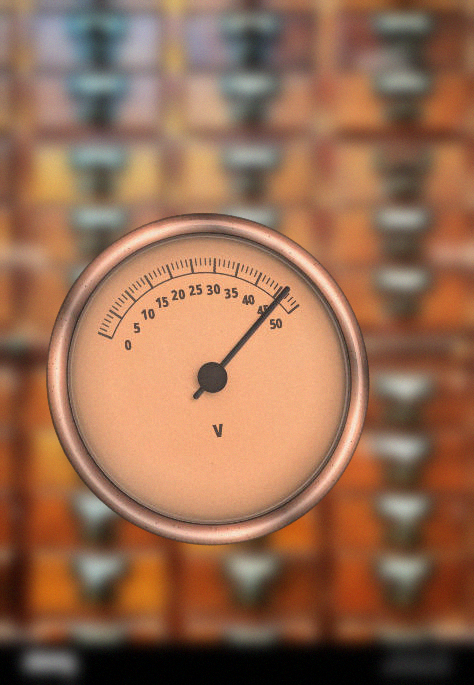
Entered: 46 V
